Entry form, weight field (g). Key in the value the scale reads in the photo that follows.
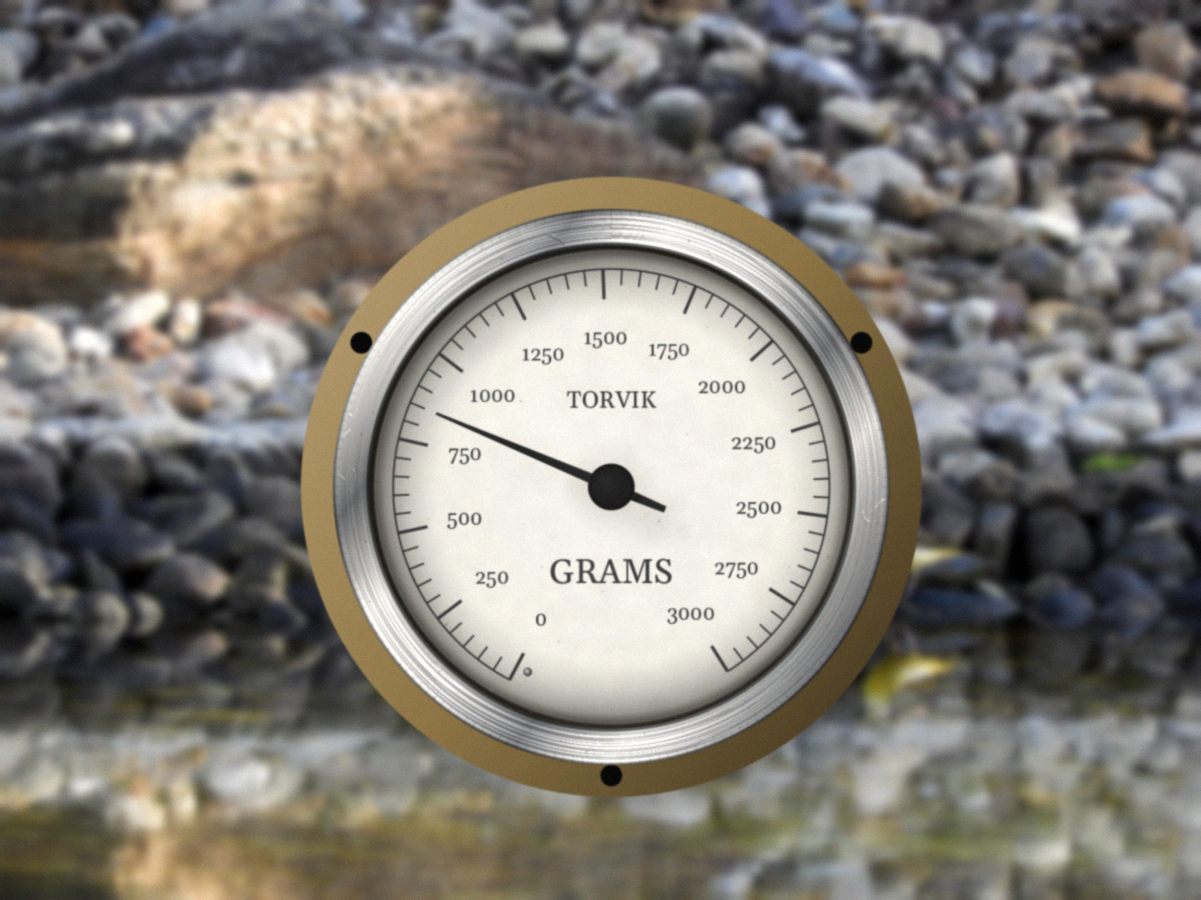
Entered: 850 g
